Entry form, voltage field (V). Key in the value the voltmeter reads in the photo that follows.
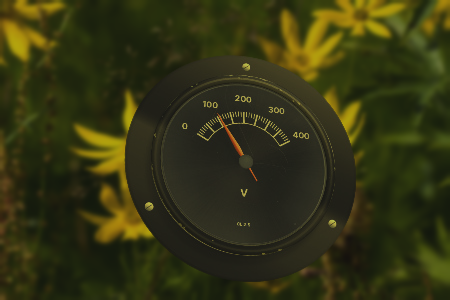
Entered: 100 V
